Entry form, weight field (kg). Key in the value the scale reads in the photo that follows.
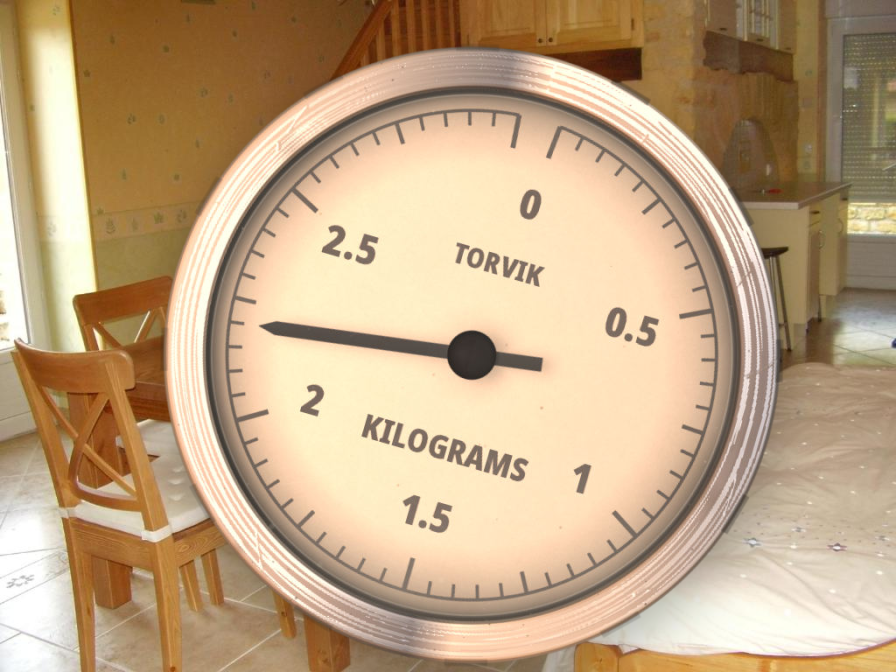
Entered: 2.2 kg
